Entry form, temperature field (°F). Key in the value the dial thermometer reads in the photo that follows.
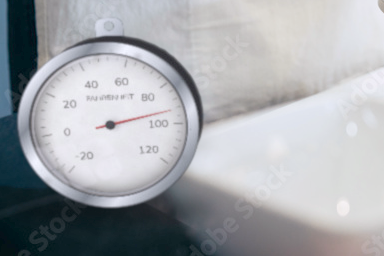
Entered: 92 °F
